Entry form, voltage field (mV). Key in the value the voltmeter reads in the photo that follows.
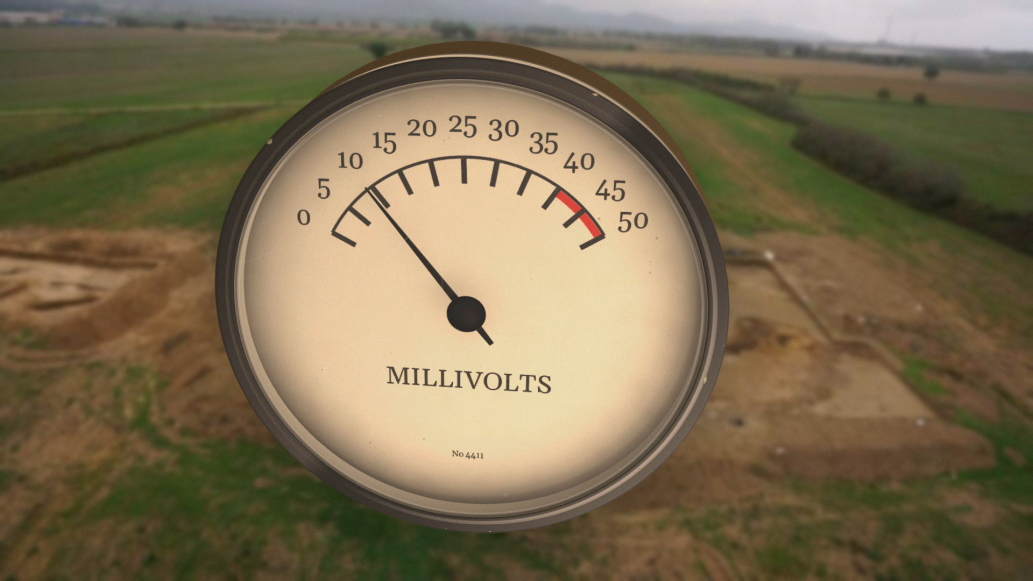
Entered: 10 mV
